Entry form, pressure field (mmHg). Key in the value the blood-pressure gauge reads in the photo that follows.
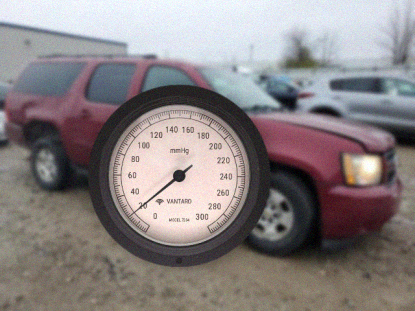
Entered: 20 mmHg
